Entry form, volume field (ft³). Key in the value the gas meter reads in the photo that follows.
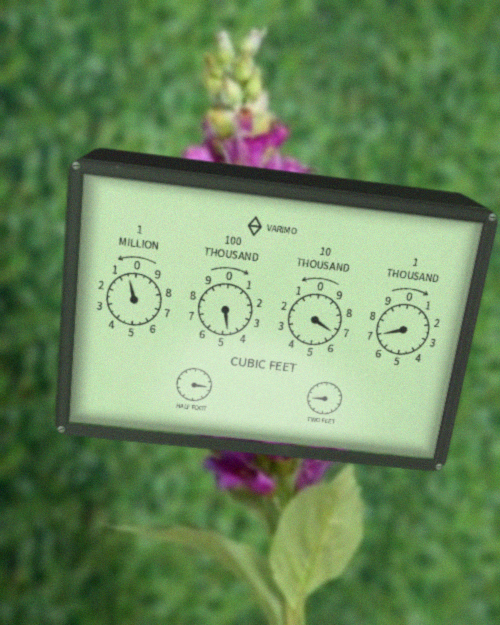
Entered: 46700 ft³
